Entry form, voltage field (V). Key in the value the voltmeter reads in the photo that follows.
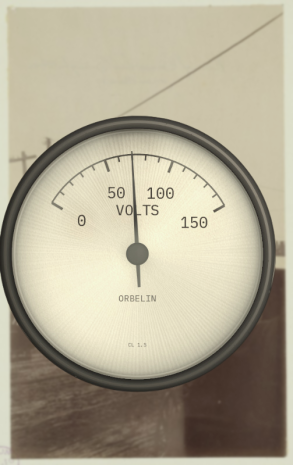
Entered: 70 V
